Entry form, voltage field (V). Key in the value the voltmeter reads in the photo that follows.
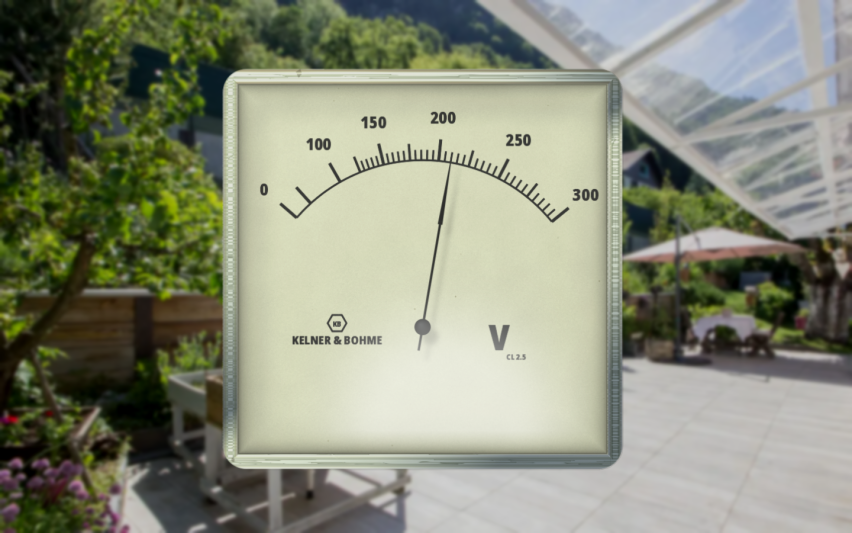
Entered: 210 V
